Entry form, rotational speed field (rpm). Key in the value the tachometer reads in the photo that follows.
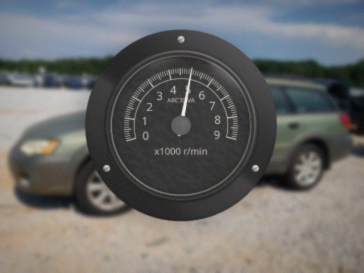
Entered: 5000 rpm
